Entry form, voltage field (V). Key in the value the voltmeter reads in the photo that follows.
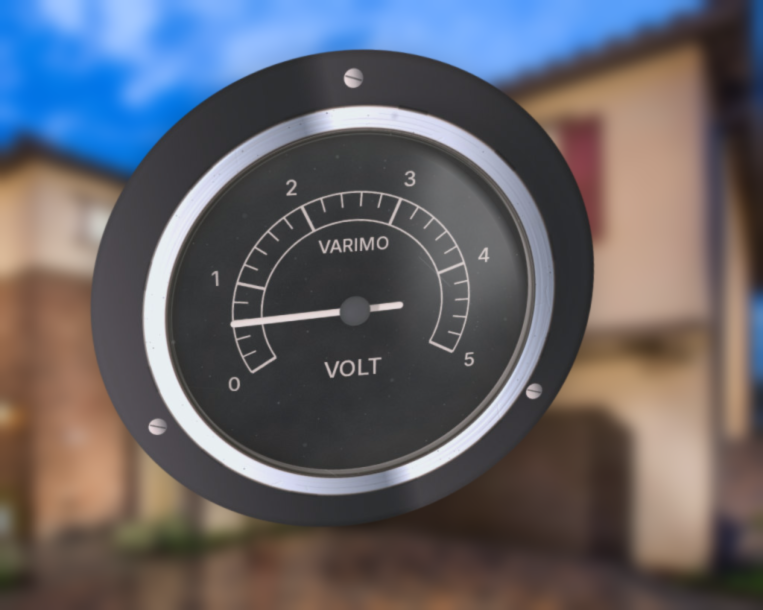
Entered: 0.6 V
